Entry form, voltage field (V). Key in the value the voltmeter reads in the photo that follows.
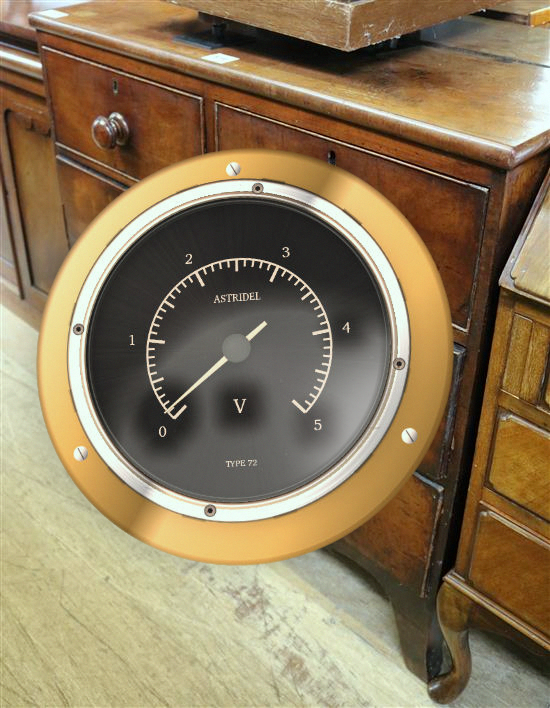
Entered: 0.1 V
